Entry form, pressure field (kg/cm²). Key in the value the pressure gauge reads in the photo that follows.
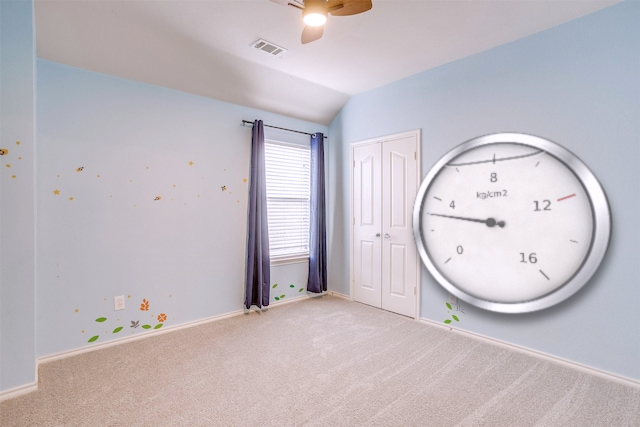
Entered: 3 kg/cm²
